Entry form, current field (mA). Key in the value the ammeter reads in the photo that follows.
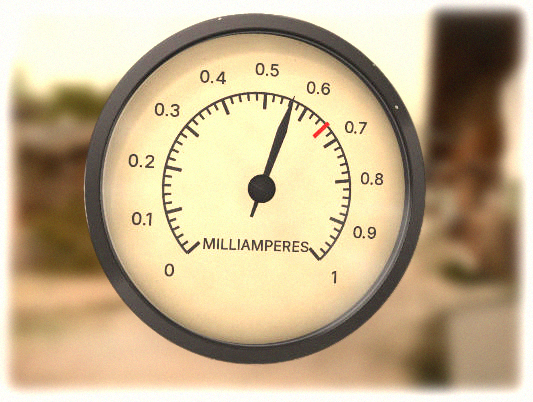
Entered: 0.56 mA
